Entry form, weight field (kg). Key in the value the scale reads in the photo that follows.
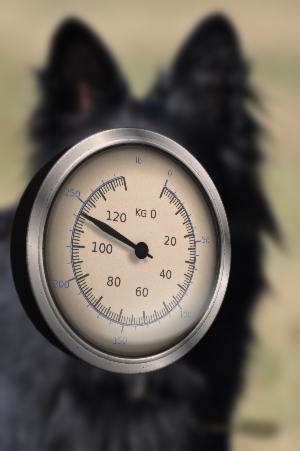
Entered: 110 kg
